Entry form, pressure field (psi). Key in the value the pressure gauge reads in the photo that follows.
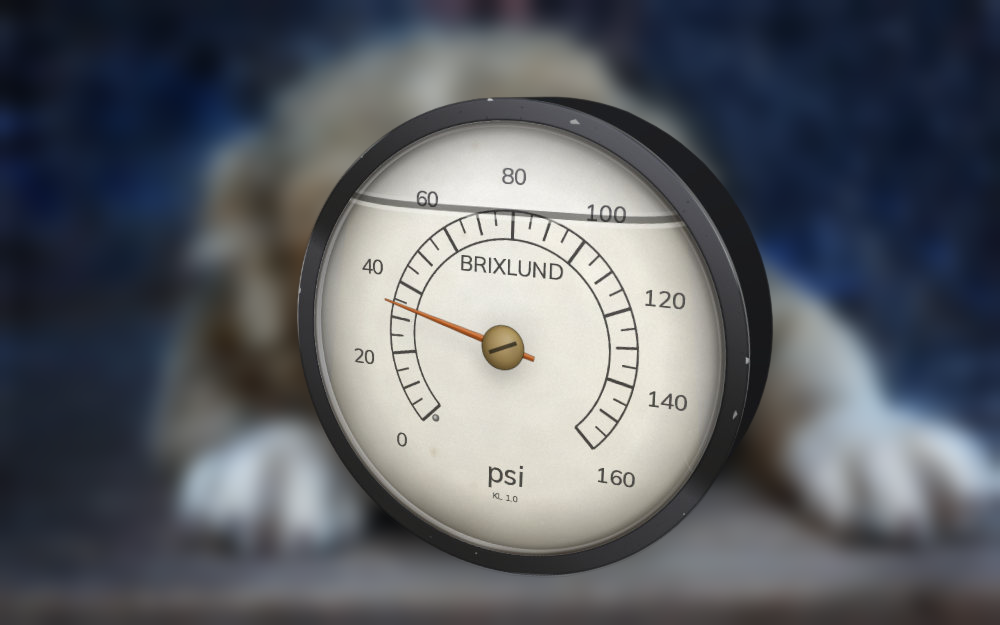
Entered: 35 psi
